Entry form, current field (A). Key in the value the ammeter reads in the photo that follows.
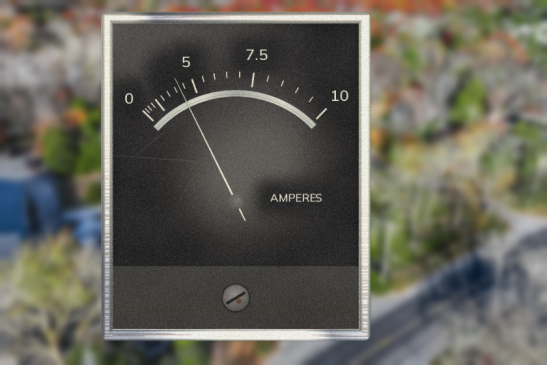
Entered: 4.25 A
